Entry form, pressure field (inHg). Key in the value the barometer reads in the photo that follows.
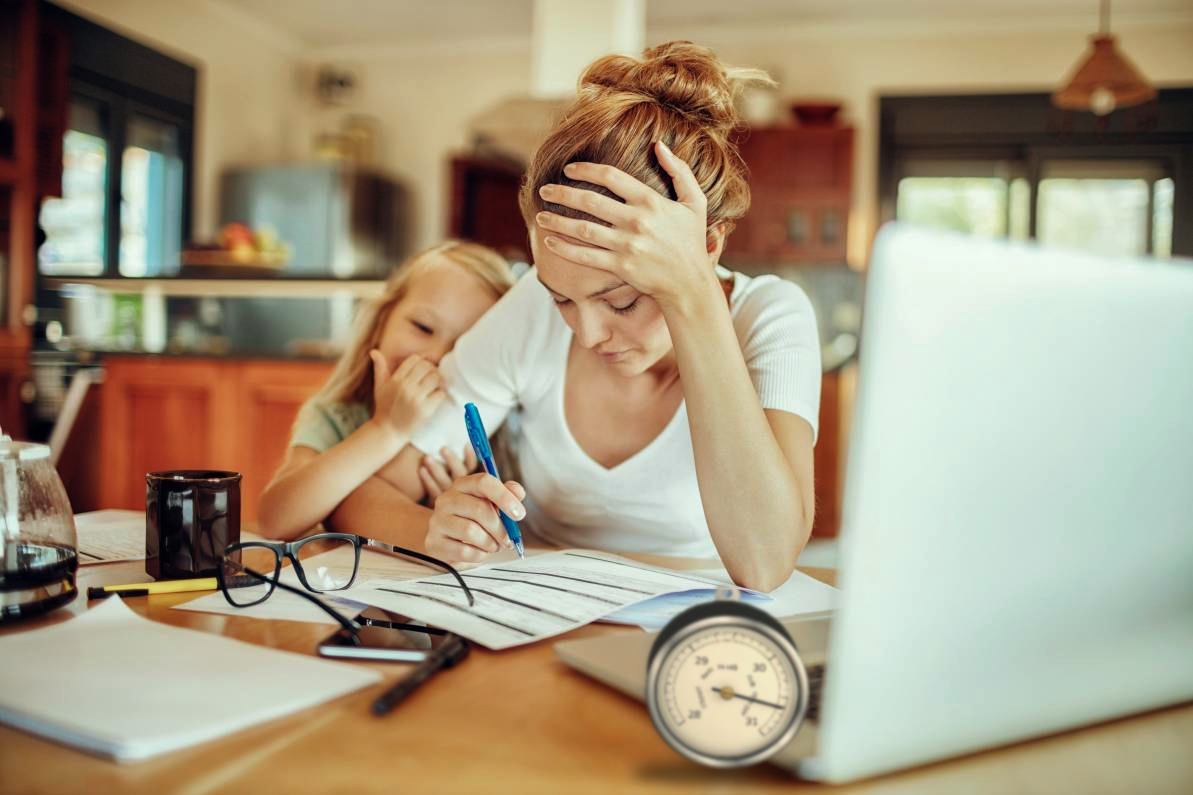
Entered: 30.6 inHg
